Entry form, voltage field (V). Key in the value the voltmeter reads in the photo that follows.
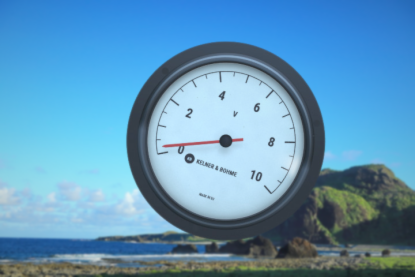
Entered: 0.25 V
